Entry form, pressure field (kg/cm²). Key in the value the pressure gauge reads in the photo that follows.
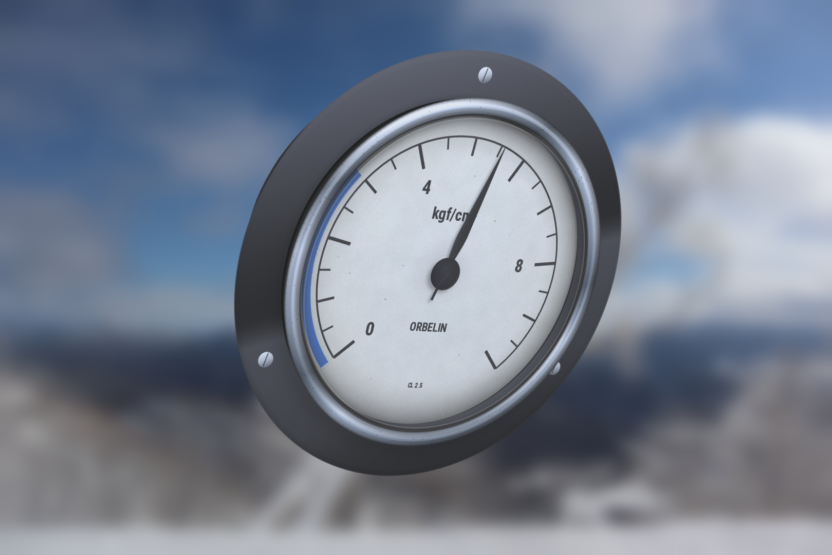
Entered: 5.5 kg/cm²
